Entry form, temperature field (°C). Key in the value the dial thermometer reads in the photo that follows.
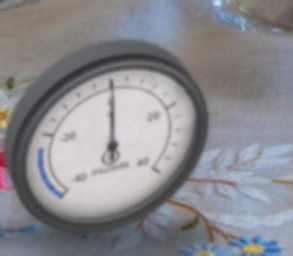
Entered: 0 °C
